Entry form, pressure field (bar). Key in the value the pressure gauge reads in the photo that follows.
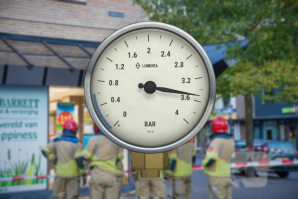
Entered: 3.5 bar
